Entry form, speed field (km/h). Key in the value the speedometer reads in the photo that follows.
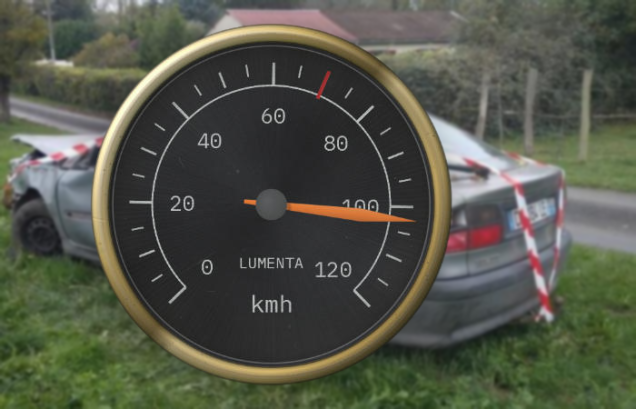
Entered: 102.5 km/h
